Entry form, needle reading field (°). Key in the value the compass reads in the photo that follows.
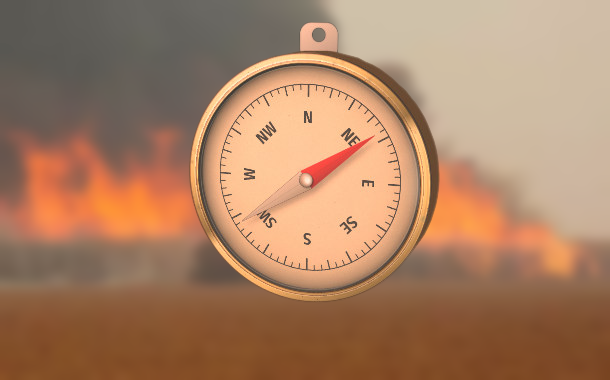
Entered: 55 °
